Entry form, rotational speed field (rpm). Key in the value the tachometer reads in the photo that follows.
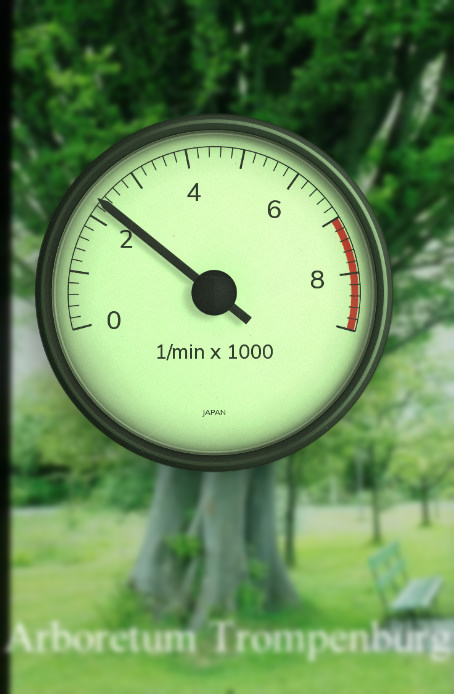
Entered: 2300 rpm
